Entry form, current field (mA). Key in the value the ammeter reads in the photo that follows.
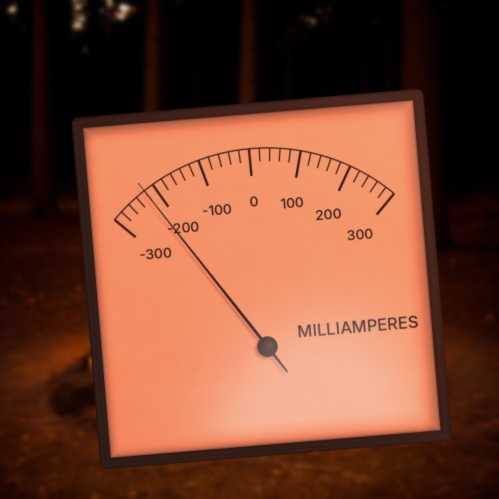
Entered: -220 mA
